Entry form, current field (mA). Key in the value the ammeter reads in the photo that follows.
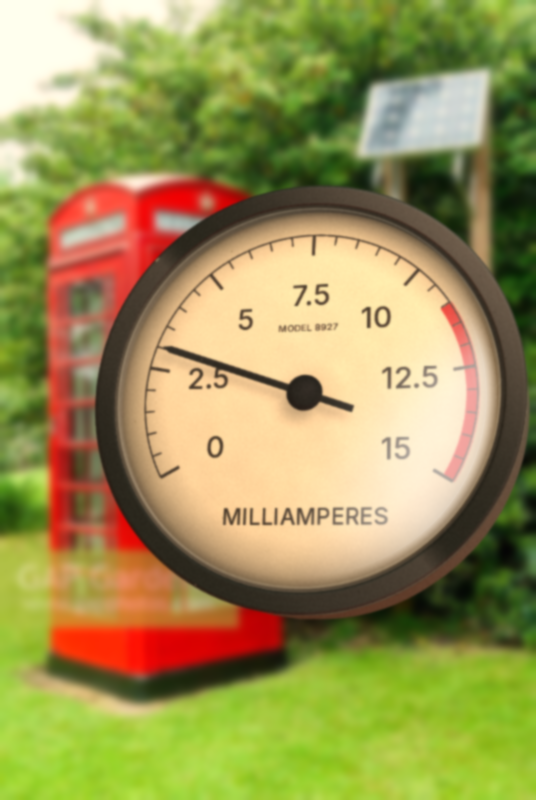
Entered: 3 mA
